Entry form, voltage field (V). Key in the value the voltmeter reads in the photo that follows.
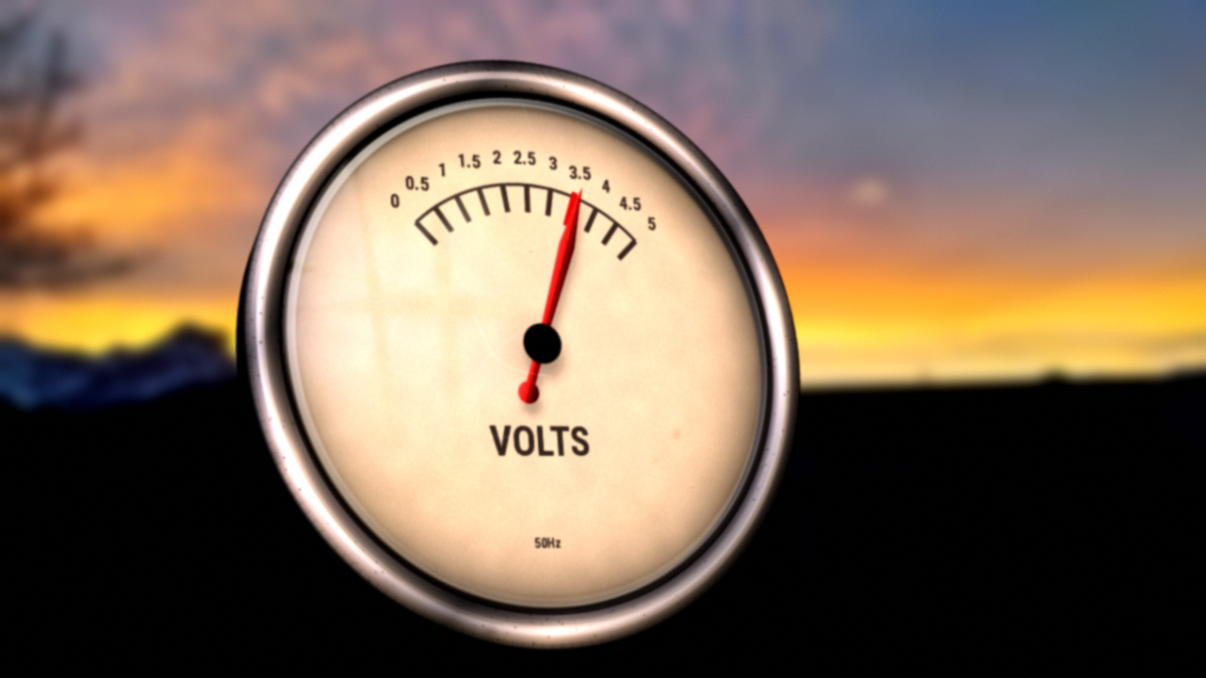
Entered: 3.5 V
